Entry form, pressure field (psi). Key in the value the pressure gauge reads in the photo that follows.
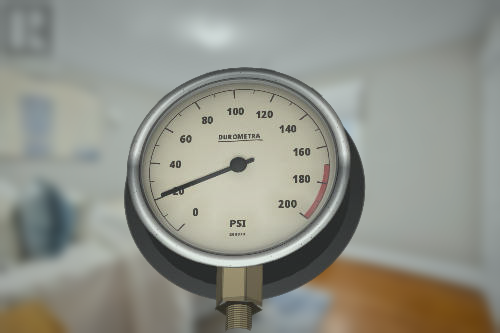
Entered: 20 psi
